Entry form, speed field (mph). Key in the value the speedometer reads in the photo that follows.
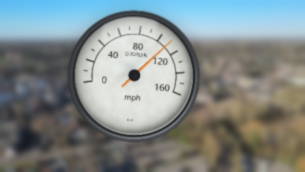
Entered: 110 mph
